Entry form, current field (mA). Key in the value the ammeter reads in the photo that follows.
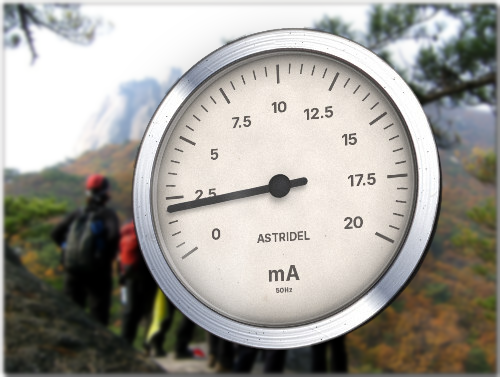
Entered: 2 mA
